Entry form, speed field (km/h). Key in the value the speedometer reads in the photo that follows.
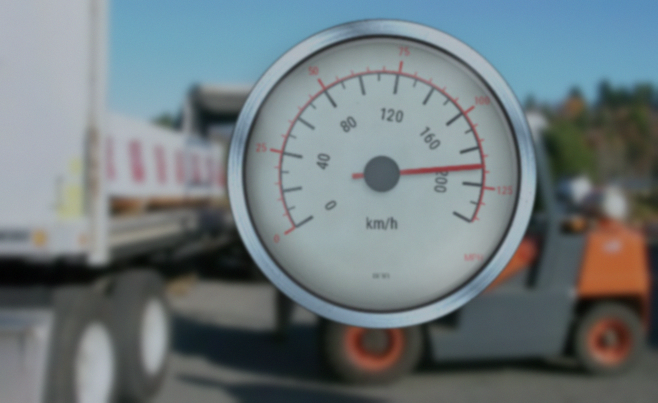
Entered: 190 km/h
